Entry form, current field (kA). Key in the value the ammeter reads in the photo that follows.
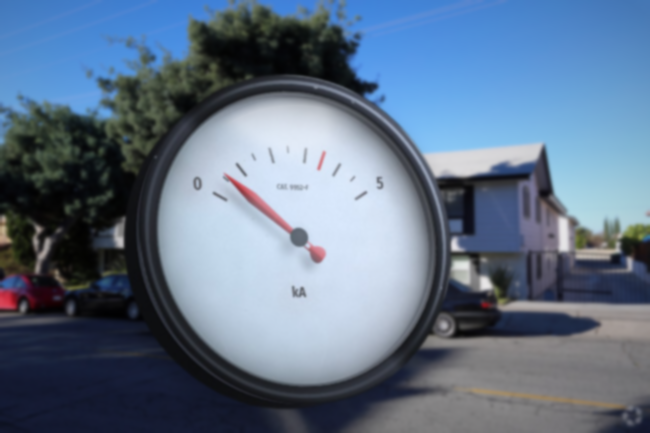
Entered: 0.5 kA
